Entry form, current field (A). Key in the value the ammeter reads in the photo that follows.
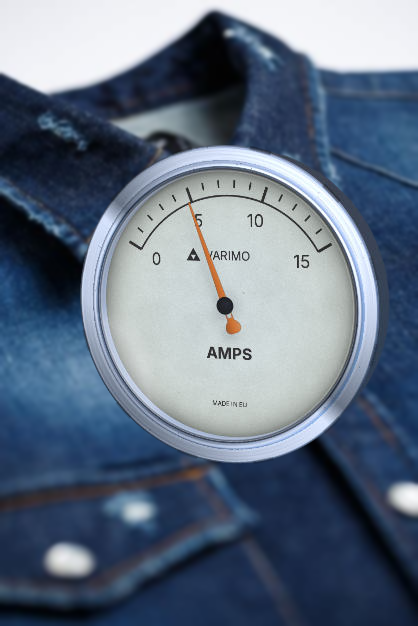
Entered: 5 A
